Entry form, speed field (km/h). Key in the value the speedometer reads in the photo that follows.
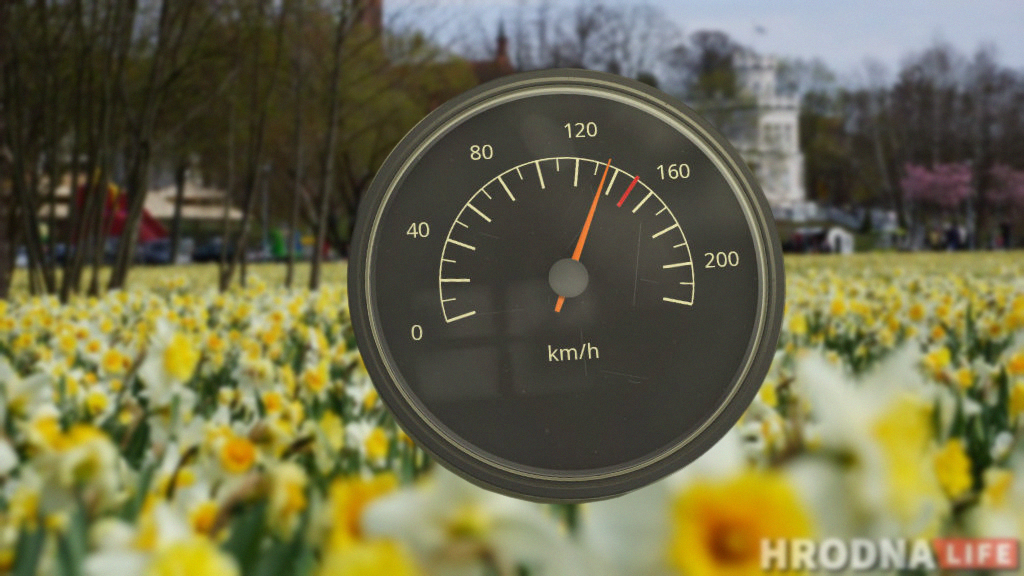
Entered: 135 km/h
